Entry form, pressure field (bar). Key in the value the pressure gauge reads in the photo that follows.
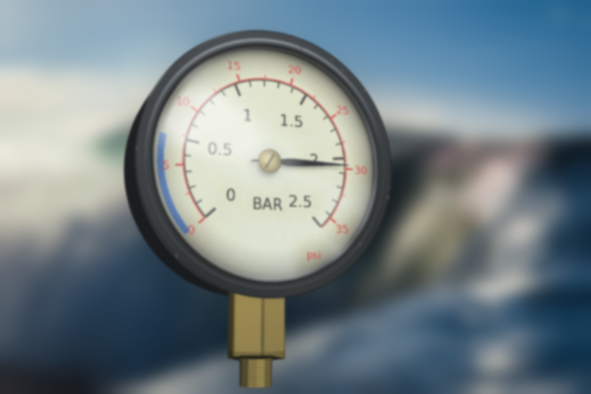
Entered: 2.05 bar
